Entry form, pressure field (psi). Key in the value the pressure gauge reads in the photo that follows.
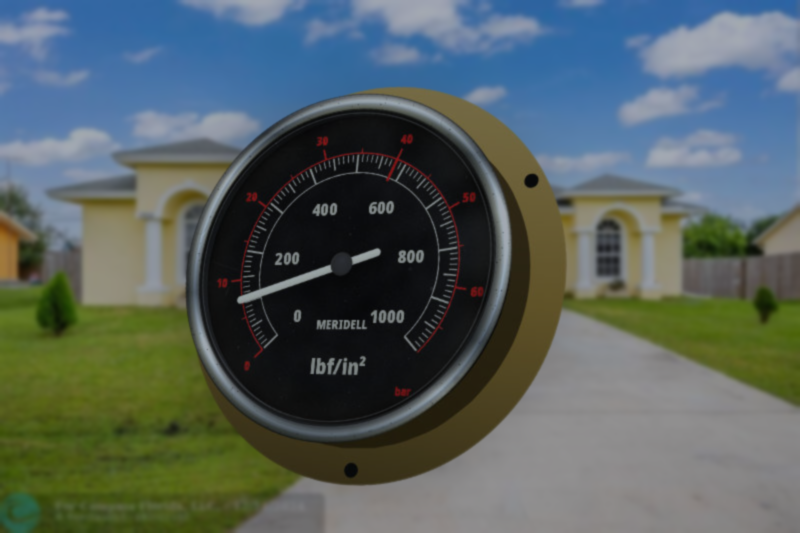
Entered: 100 psi
